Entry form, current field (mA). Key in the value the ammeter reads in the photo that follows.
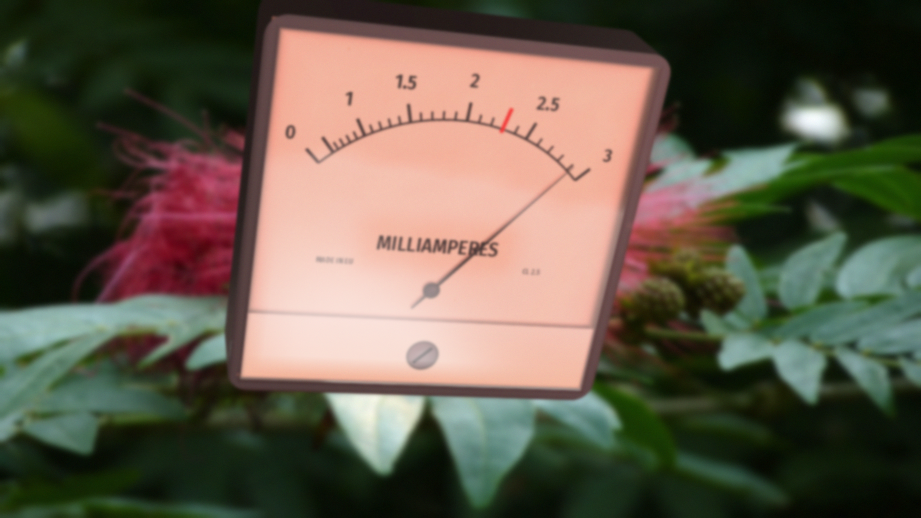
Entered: 2.9 mA
